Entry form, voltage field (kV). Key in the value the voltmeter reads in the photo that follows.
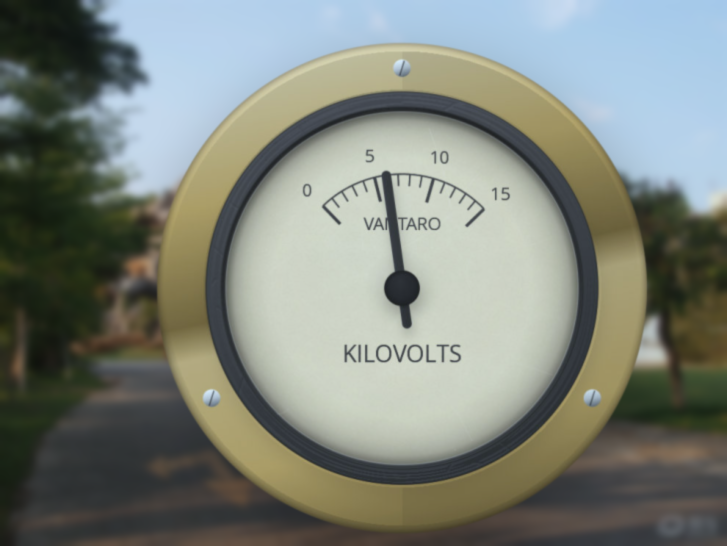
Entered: 6 kV
